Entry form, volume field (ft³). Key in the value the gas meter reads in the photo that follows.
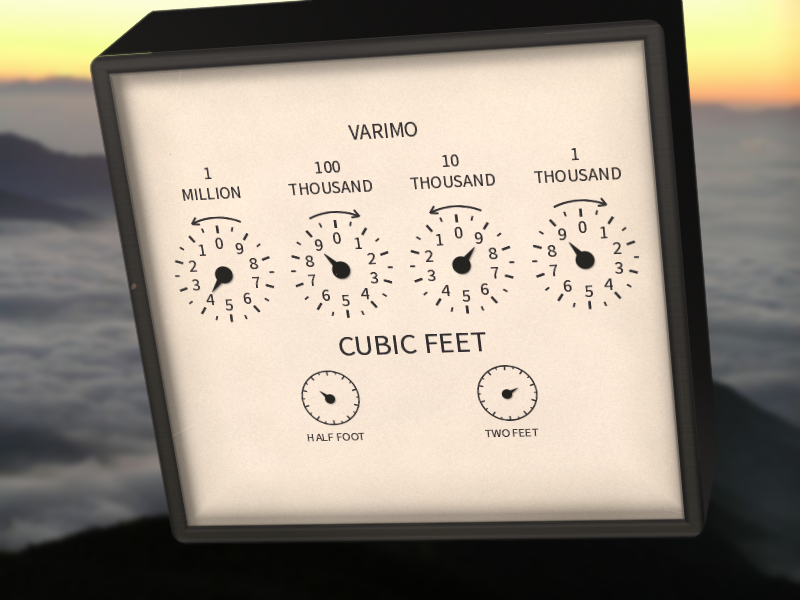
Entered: 388900 ft³
